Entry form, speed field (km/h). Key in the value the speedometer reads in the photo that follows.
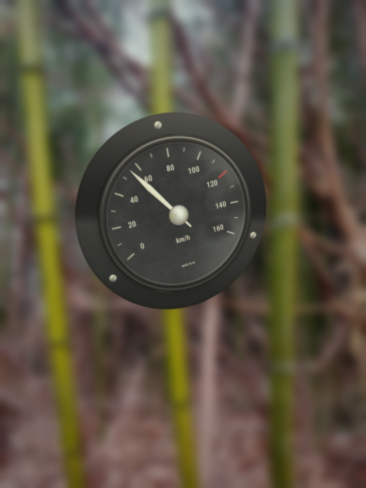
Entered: 55 km/h
